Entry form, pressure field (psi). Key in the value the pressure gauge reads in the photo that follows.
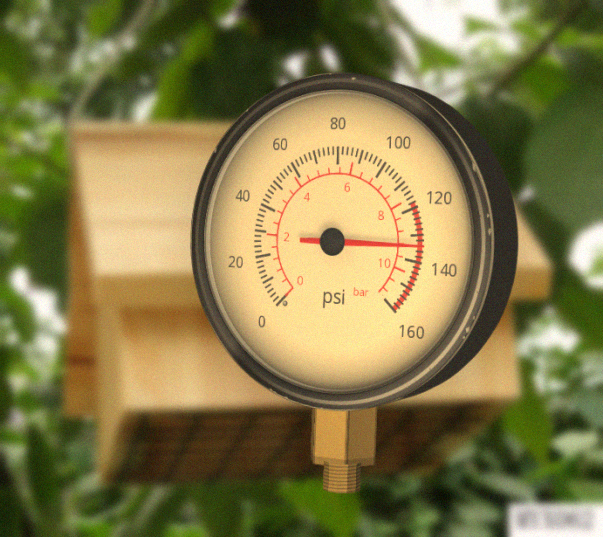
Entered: 134 psi
